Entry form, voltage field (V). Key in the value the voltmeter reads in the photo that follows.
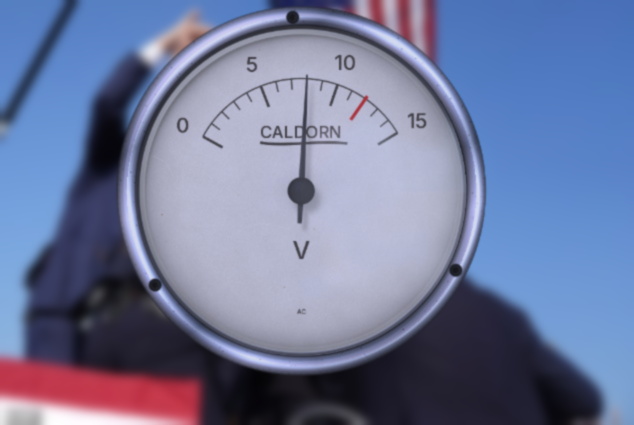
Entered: 8 V
